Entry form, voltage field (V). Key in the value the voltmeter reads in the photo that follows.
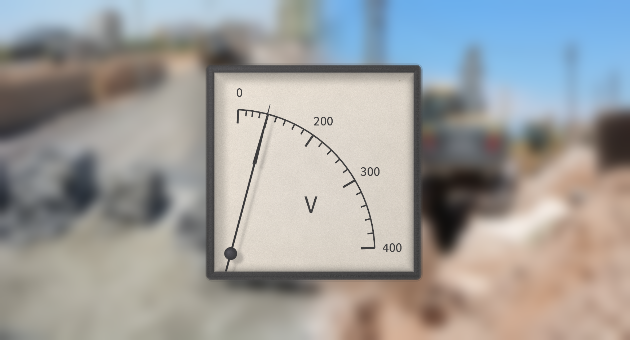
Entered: 100 V
